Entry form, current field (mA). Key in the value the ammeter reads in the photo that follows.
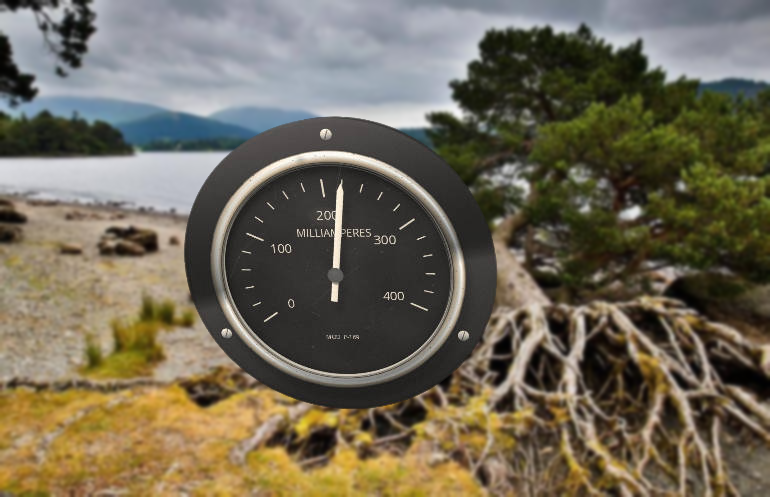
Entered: 220 mA
